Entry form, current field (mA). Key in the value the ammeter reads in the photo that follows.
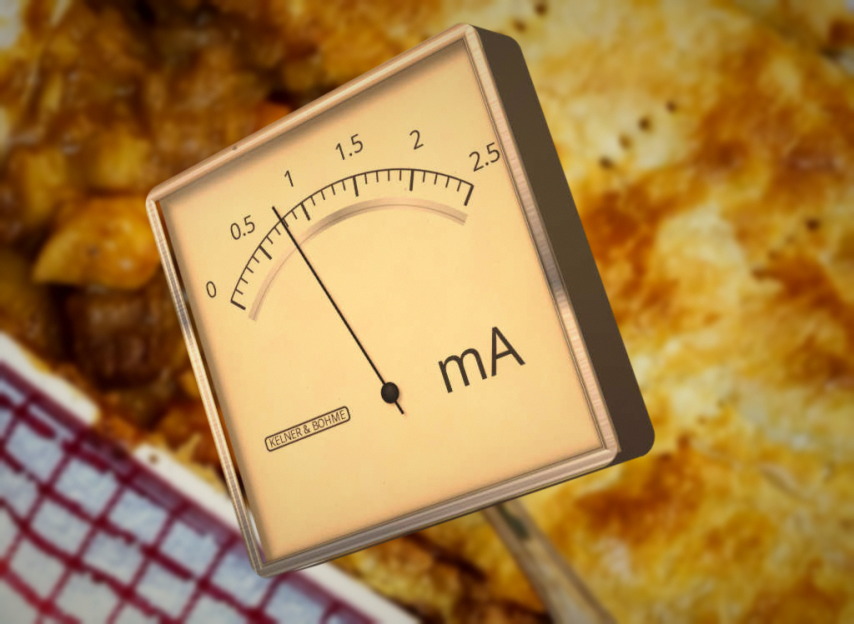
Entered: 0.8 mA
